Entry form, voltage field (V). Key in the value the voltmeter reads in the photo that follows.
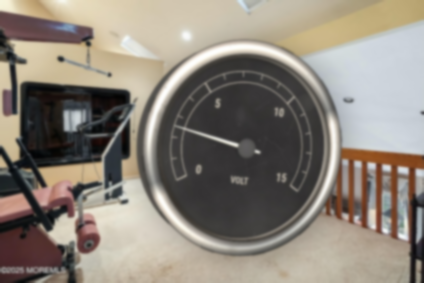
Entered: 2.5 V
